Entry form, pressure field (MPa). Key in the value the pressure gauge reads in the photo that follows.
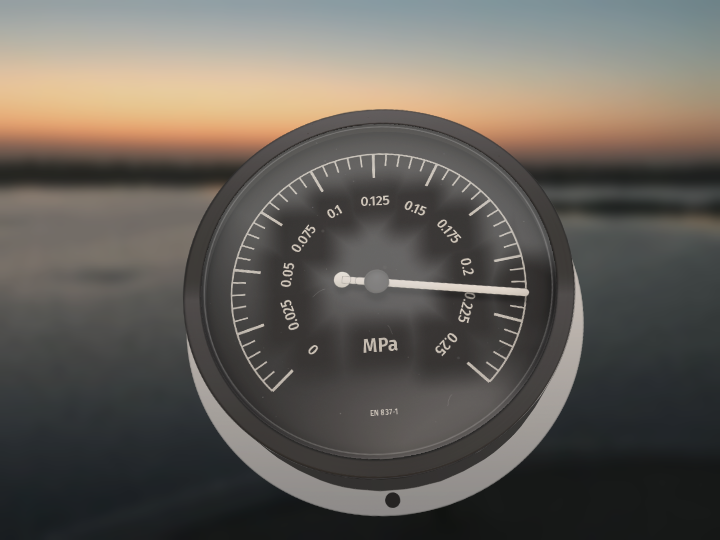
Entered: 0.215 MPa
